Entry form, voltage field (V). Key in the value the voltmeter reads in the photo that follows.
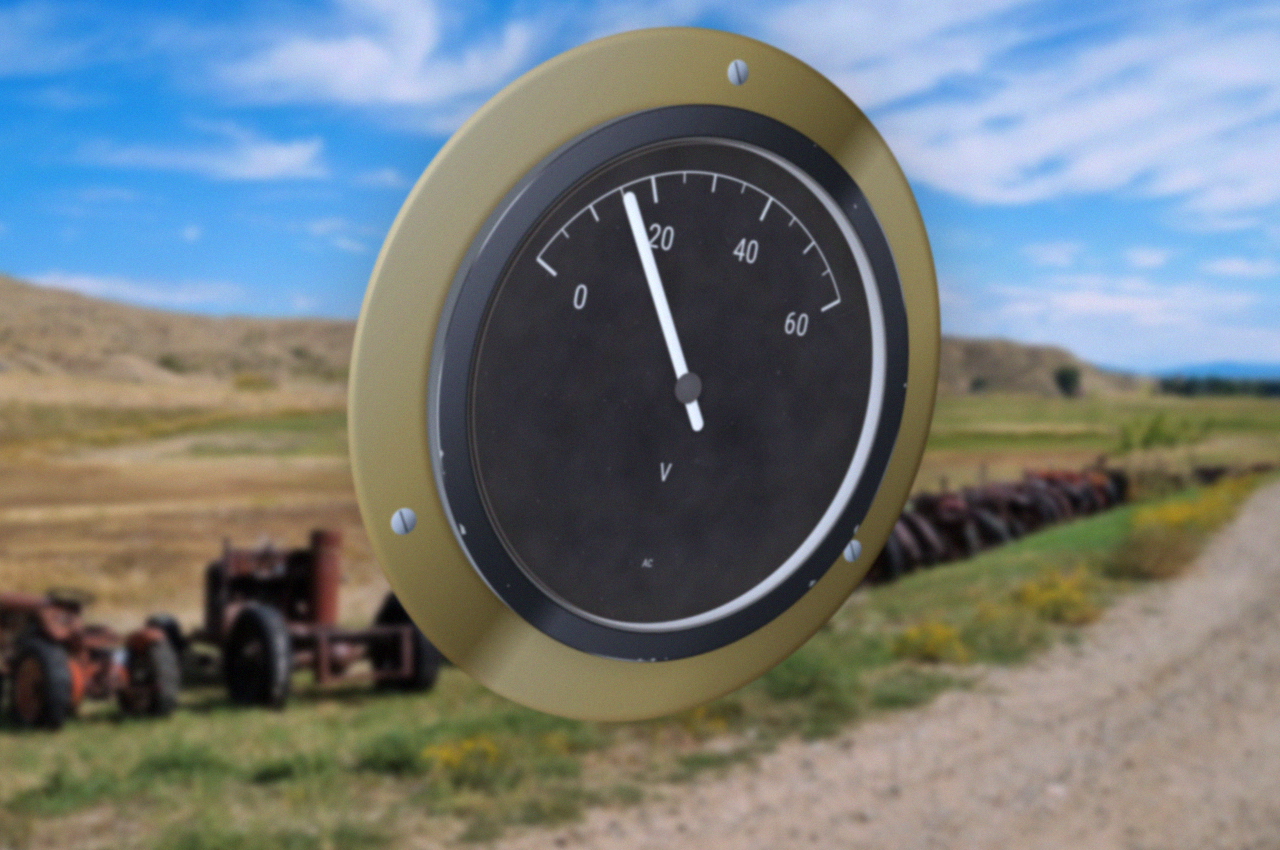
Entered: 15 V
